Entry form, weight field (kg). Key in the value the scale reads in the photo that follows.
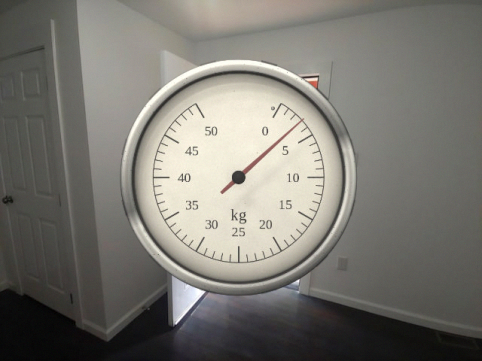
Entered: 3 kg
